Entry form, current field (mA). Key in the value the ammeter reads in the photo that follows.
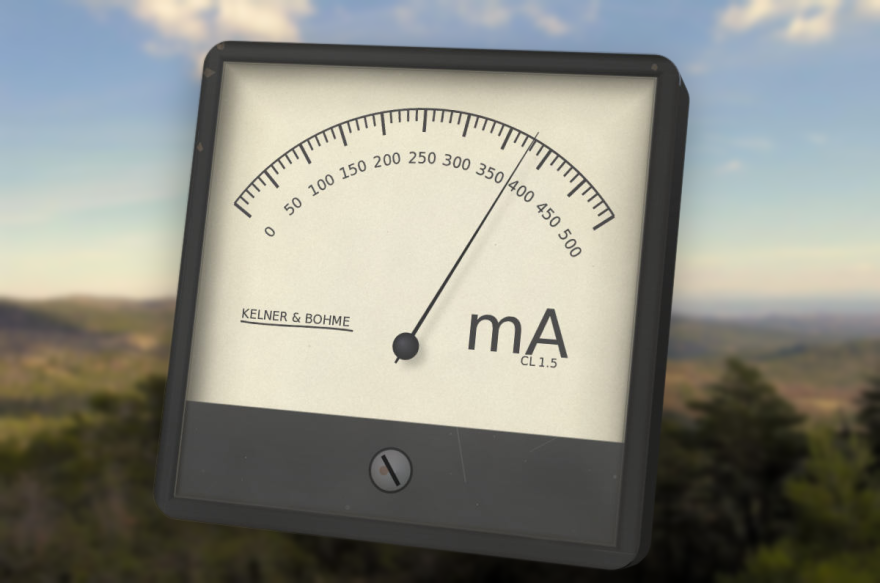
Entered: 380 mA
